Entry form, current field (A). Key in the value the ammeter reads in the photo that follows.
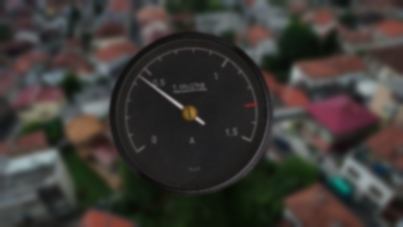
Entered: 0.45 A
